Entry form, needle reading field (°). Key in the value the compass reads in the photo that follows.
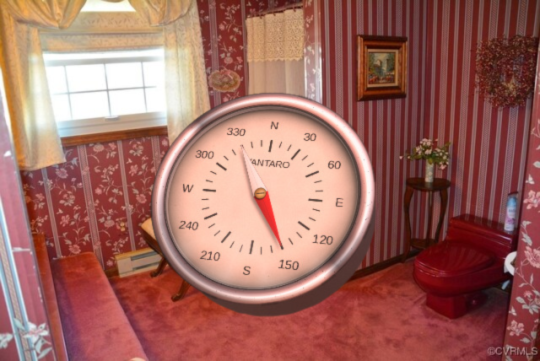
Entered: 150 °
